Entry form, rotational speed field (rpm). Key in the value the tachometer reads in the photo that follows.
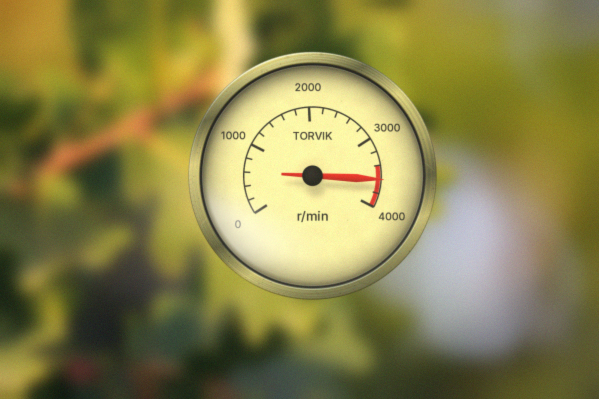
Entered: 3600 rpm
